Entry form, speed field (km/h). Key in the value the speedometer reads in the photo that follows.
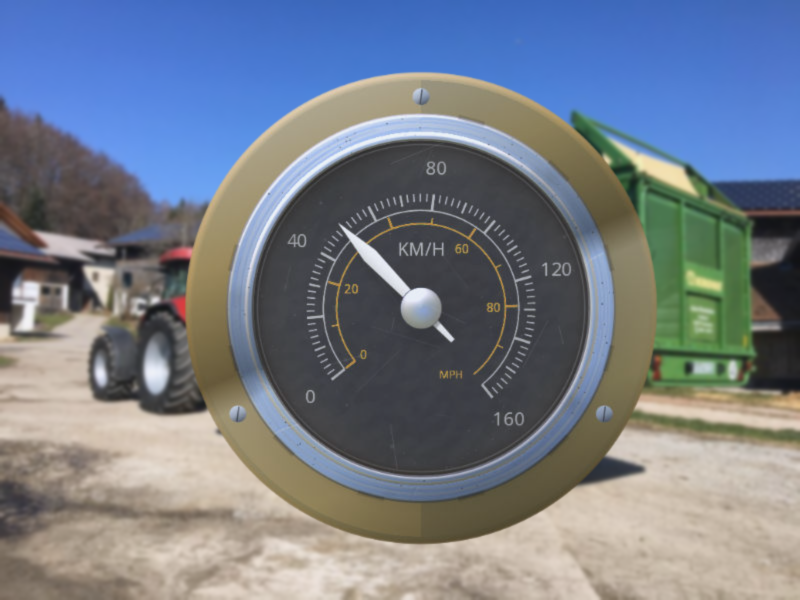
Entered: 50 km/h
